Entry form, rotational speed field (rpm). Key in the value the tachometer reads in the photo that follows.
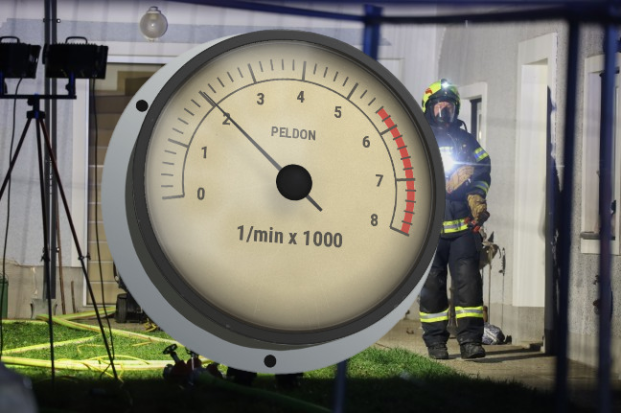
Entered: 2000 rpm
